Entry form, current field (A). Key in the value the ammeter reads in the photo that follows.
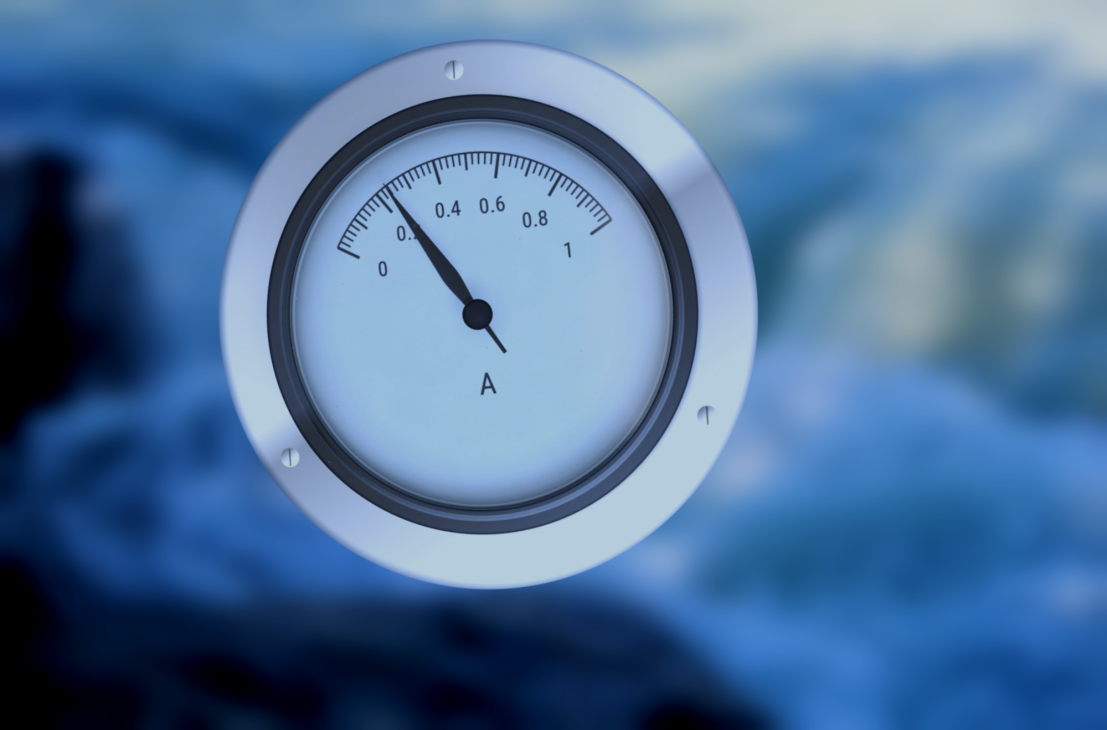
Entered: 0.24 A
